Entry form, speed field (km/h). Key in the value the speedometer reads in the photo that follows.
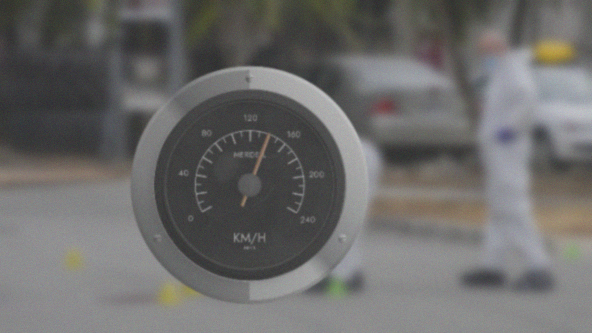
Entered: 140 km/h
